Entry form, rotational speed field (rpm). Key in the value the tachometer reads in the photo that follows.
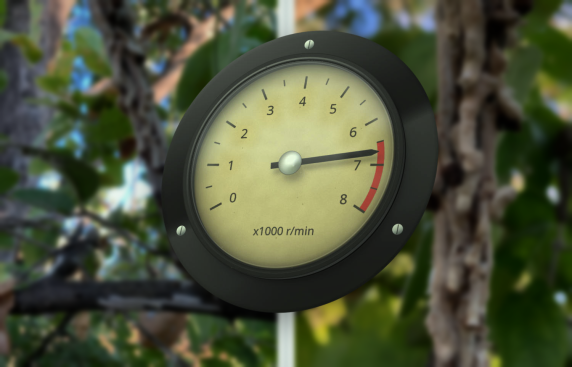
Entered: 6750 rpm
